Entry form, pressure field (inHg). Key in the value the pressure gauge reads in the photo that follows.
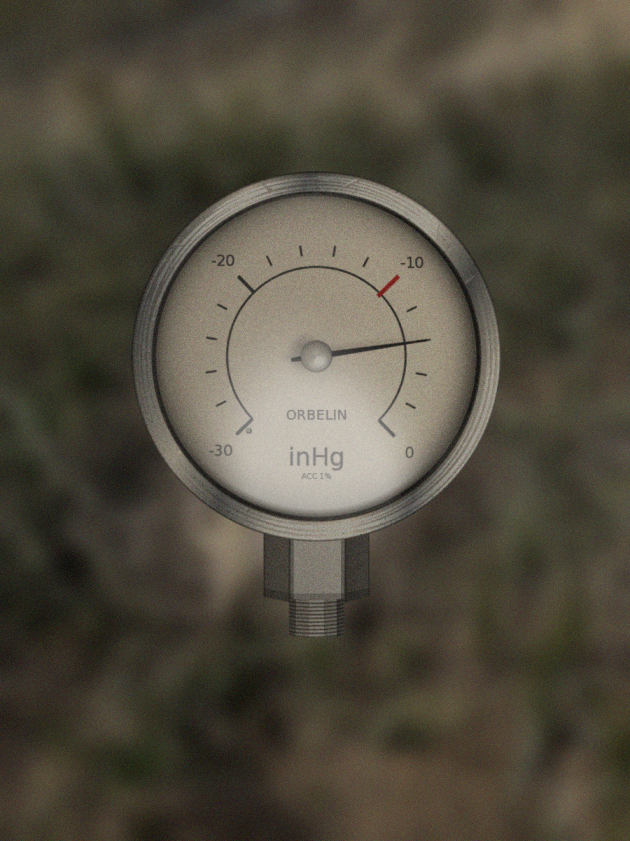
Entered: -6 inHg
